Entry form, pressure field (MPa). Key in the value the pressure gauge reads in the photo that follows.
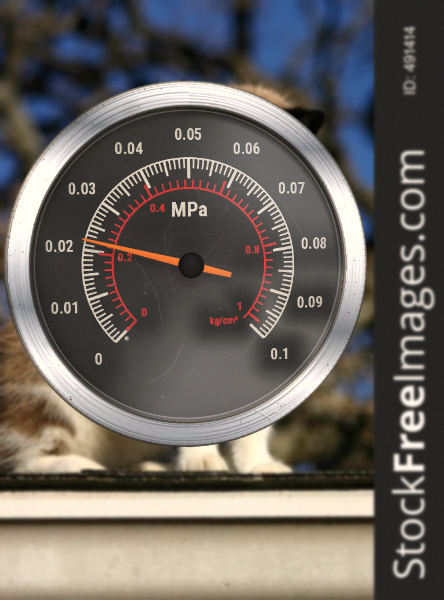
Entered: 0.022 MPa
